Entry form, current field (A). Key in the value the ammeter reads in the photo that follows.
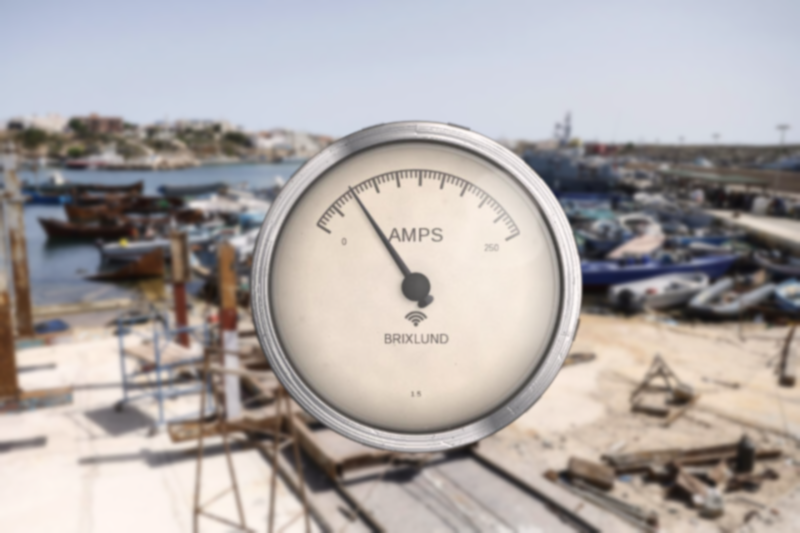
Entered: 50 A
